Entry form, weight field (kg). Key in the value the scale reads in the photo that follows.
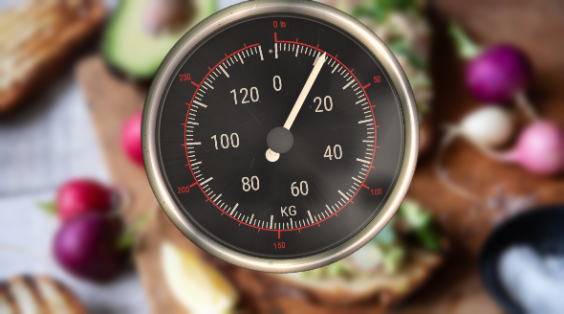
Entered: 11 kg
